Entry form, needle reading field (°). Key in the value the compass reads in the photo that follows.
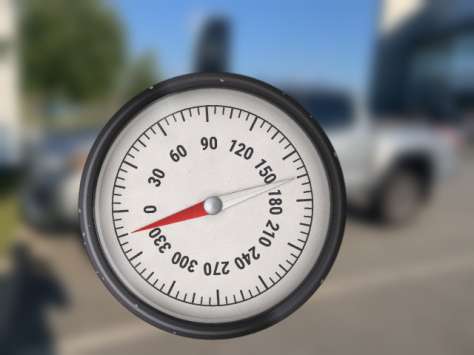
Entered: 345 °
